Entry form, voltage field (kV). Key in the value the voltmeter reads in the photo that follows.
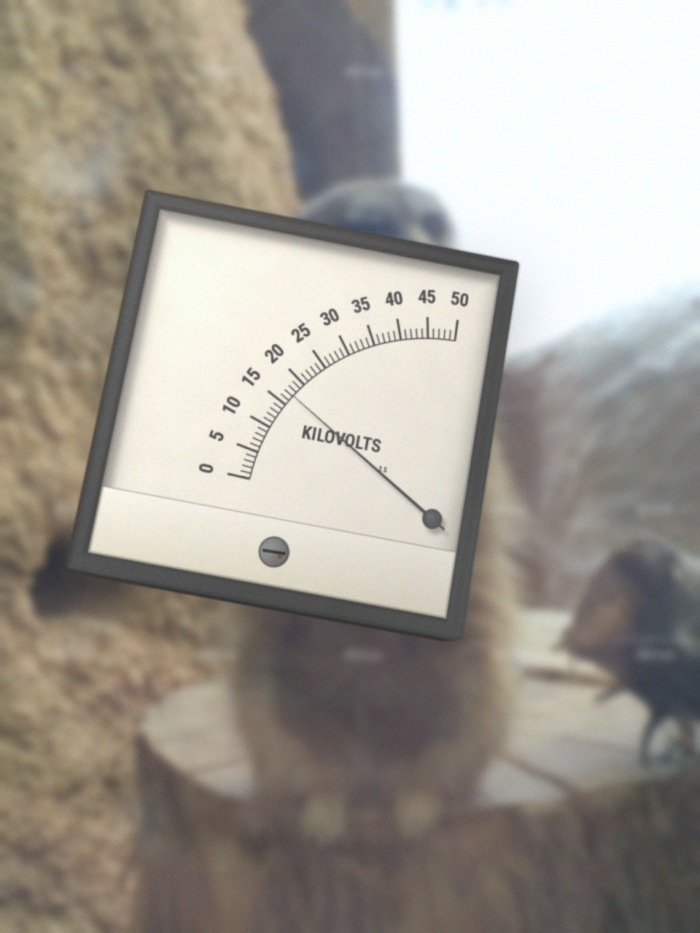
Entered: 17 kV
